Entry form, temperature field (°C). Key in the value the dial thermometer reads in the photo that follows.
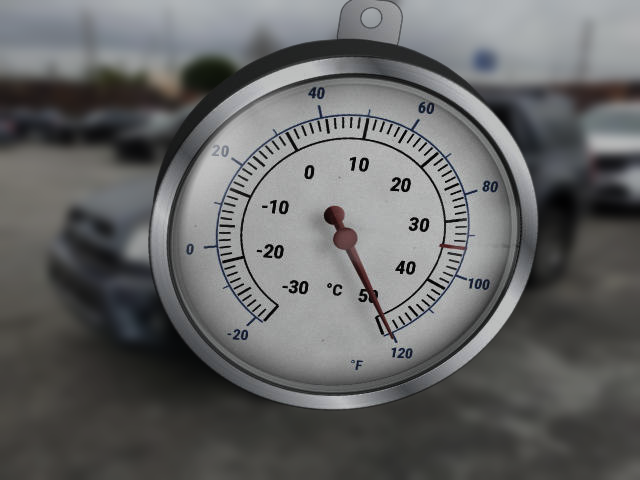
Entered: 49 °C
